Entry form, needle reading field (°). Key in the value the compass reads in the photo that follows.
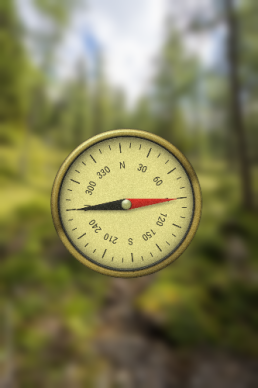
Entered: 90 °
